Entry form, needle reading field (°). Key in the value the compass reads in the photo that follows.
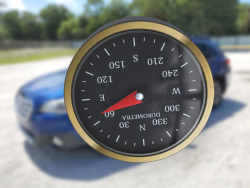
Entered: 70 °
